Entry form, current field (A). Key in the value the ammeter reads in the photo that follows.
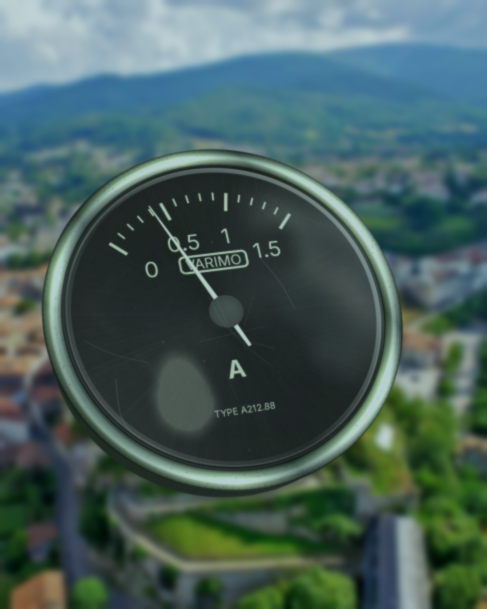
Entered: 0.4 A
